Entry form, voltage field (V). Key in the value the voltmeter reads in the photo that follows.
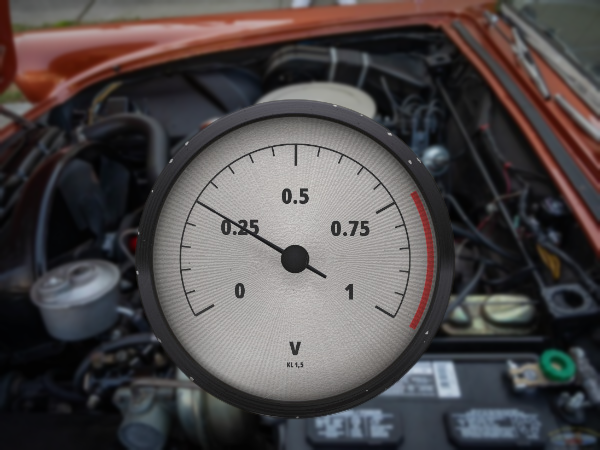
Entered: 0.25 V
